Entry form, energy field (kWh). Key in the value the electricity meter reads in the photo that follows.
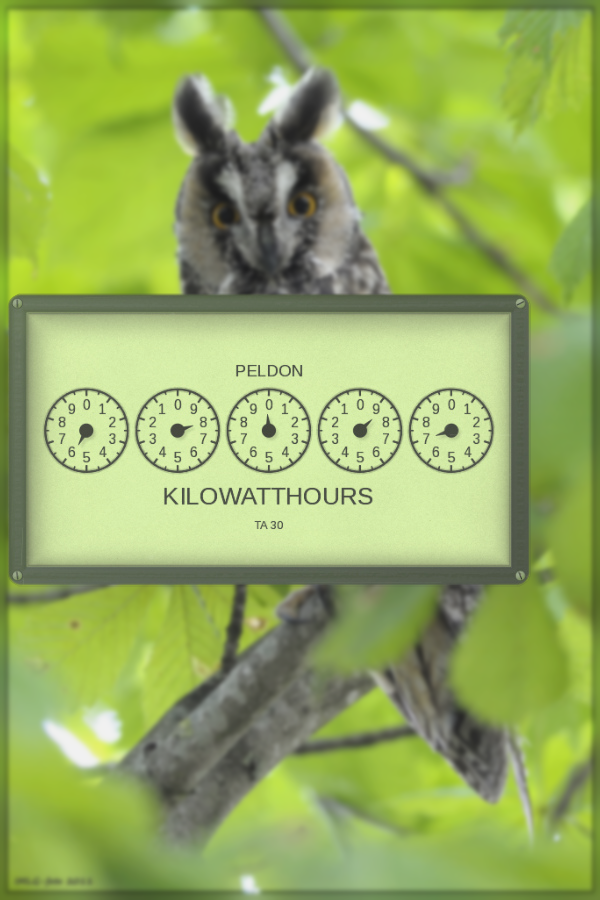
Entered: 57987 kWh
